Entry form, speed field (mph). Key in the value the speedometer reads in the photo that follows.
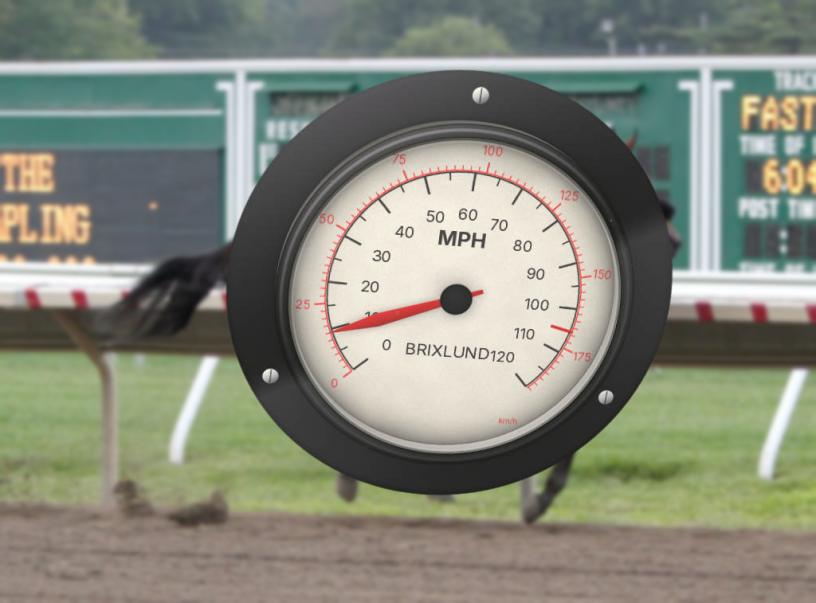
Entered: 10 mph
